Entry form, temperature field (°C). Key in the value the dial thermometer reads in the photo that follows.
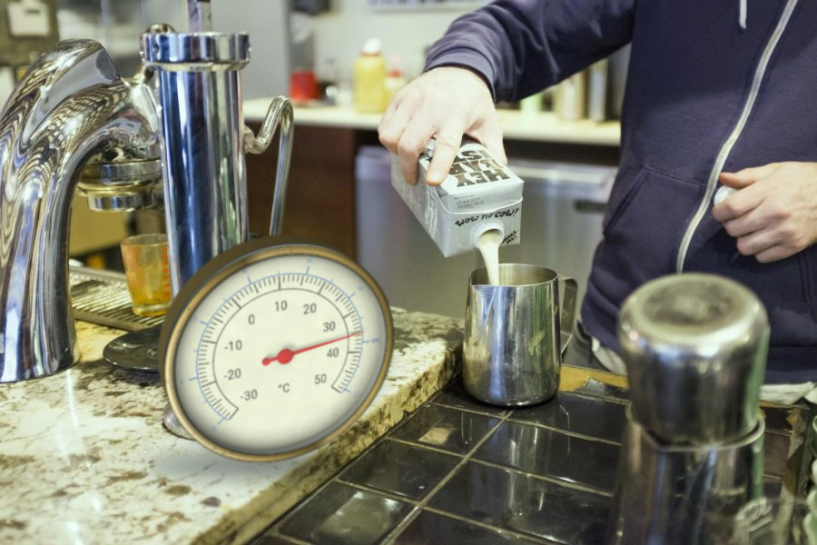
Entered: 35 °C
